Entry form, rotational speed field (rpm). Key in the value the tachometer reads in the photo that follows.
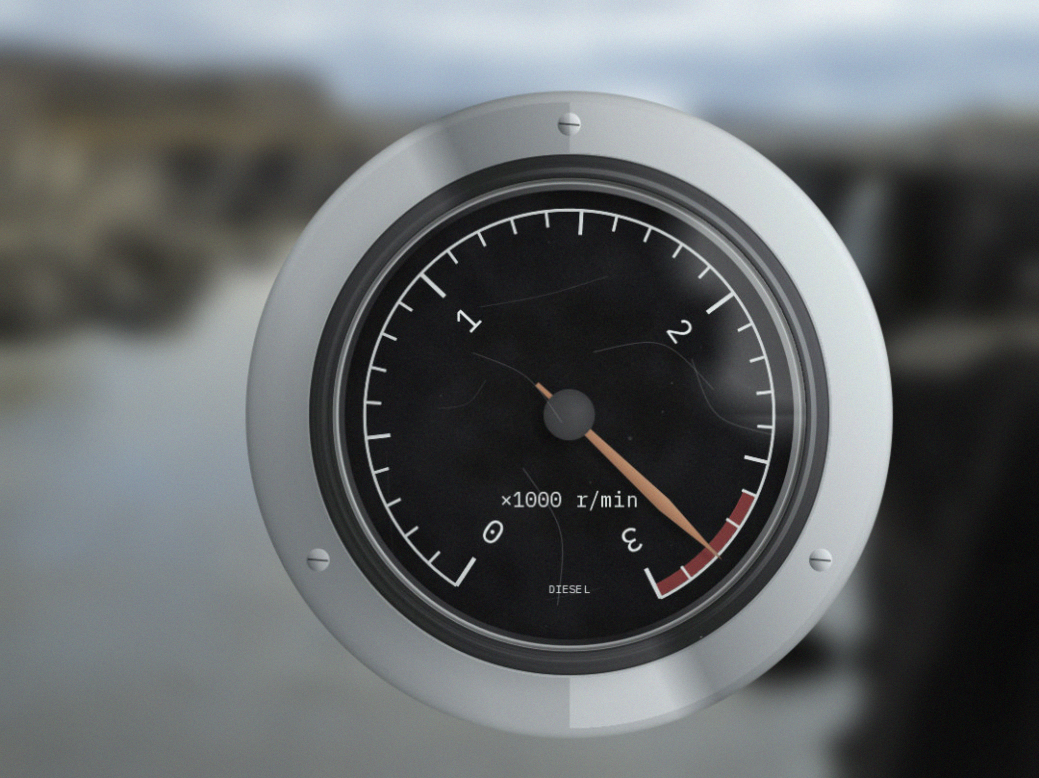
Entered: 2800 rpm
